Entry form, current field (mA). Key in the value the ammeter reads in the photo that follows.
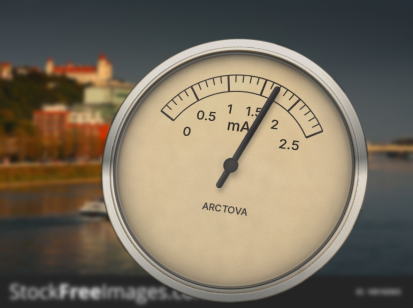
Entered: 1.7 mA
